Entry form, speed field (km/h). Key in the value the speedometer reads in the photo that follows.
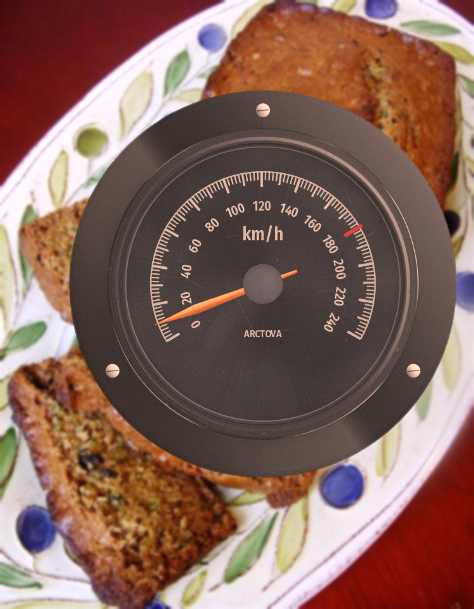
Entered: 10 km/h
